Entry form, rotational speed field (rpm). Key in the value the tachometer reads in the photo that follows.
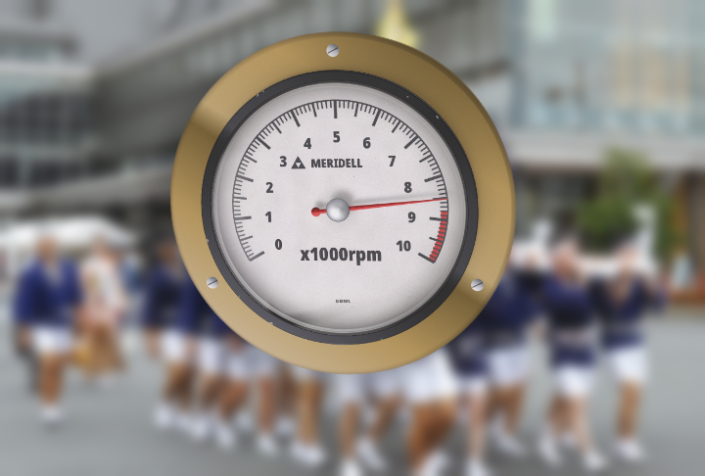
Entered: 8500 rpm
